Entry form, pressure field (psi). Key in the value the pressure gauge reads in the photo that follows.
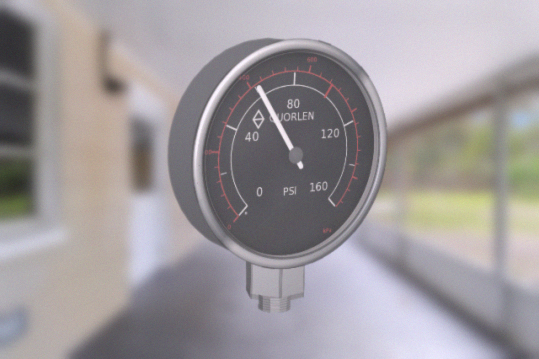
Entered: 60 psi
